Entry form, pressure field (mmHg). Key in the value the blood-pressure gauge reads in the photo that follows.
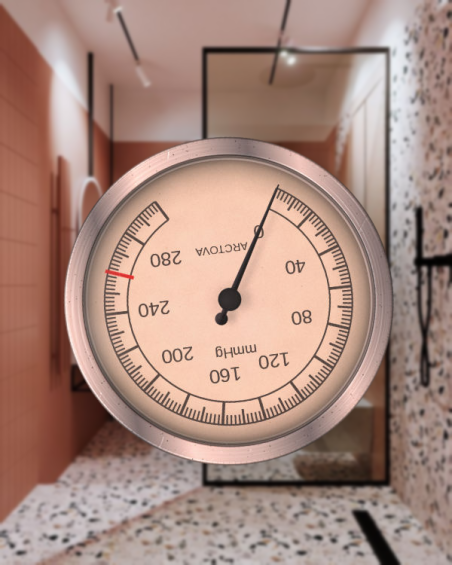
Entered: 0 mmHg
